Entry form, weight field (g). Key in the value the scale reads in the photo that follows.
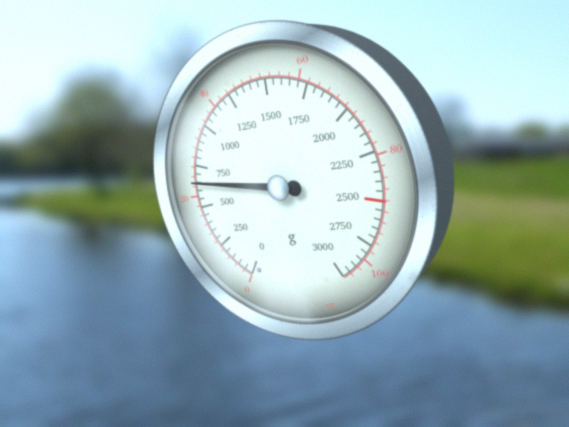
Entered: 650 g
